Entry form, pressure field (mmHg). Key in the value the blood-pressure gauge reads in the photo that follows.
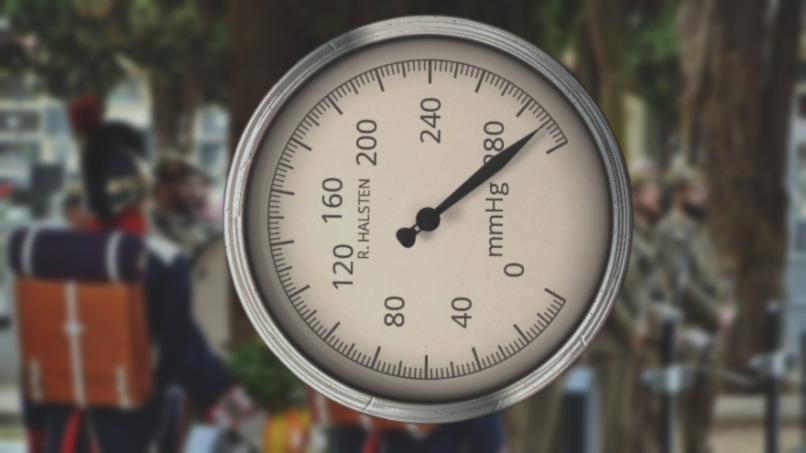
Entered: 290 mmHg
